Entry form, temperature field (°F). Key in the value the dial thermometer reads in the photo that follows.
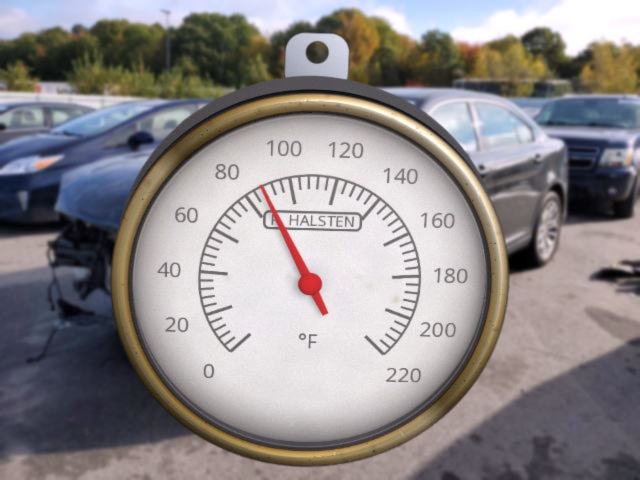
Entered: 88 °F
